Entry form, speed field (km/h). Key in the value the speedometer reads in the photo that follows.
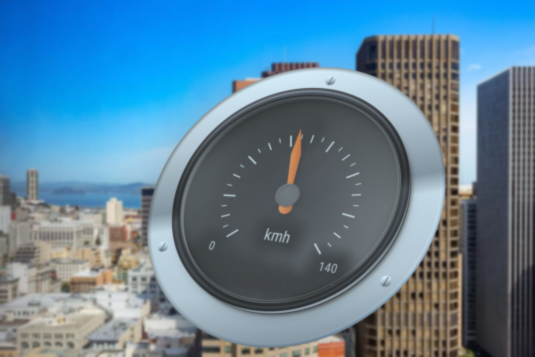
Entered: 65 km/h
